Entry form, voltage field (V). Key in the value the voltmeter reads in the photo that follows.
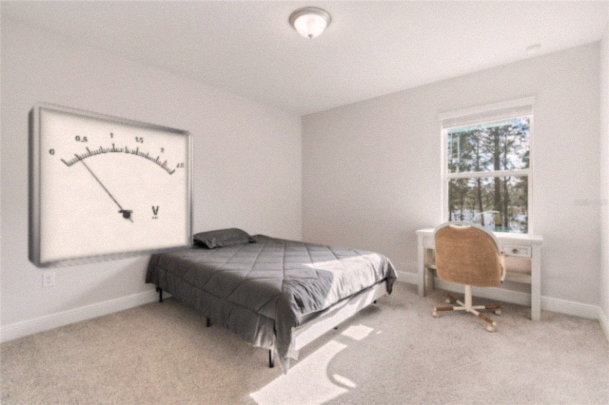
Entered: 0.25 V
